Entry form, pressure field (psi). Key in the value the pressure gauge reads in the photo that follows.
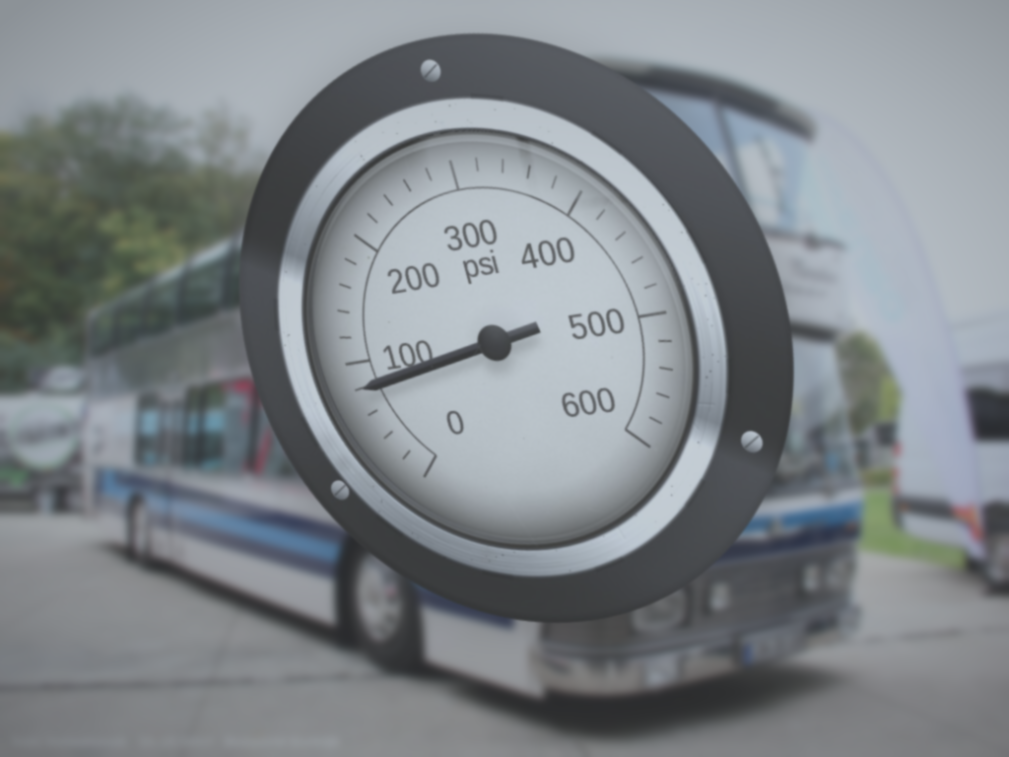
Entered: 80 psi
